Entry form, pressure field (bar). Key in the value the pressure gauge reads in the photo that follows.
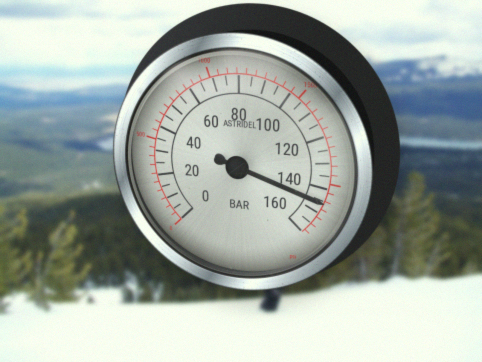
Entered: 145 bar
